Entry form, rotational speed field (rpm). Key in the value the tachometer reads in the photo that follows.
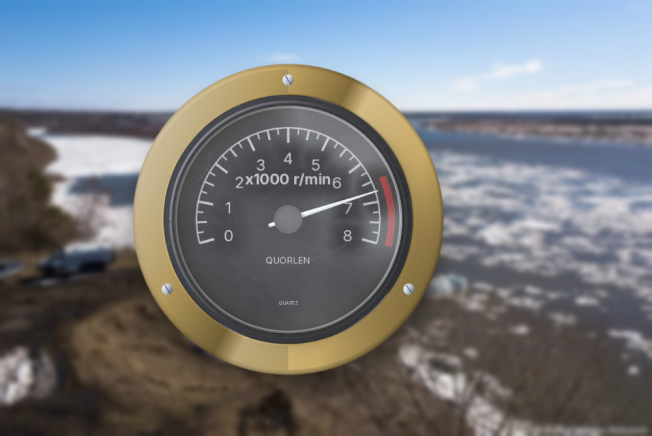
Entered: 6750 rpm
